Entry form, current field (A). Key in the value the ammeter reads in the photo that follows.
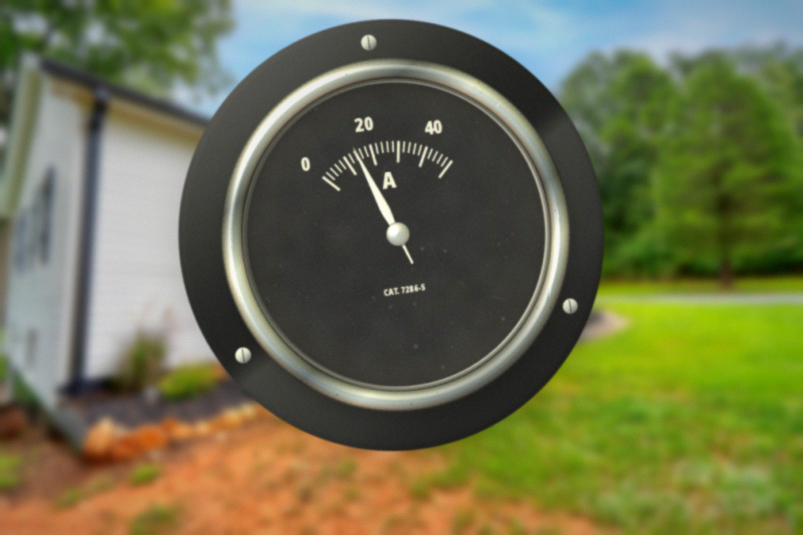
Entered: 14 A
